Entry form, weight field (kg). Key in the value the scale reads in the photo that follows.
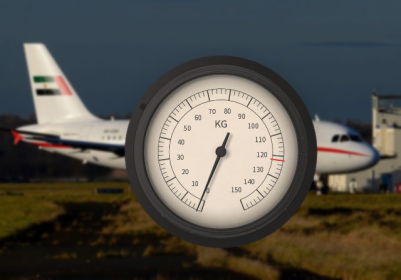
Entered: 2 kg
